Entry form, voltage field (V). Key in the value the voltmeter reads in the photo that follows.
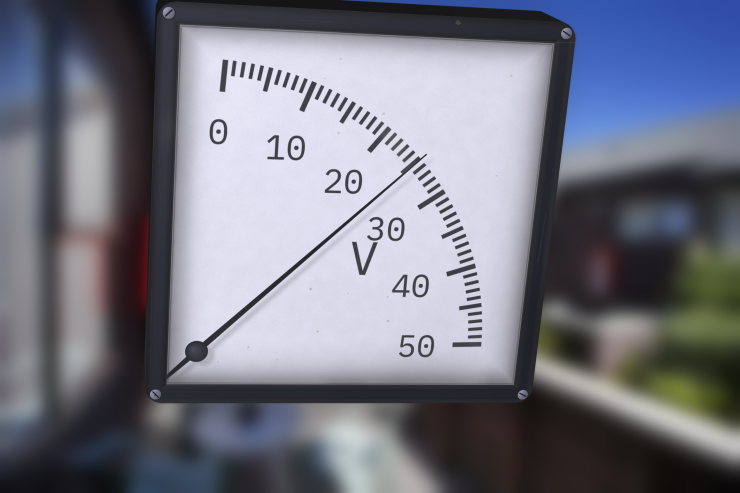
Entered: 25 V
